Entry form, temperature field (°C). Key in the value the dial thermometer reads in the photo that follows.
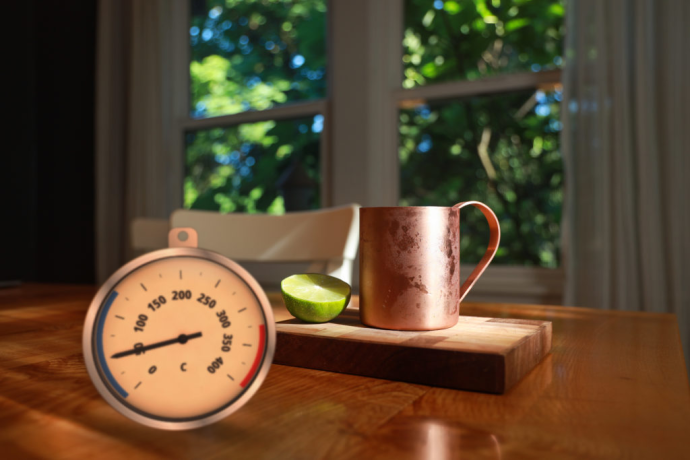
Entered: 50 °C
